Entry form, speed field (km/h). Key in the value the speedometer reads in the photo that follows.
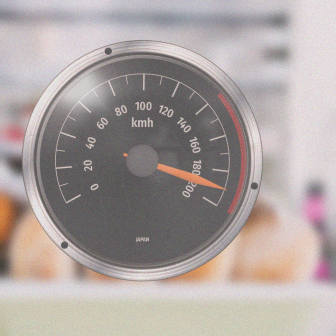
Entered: 190 km/h
